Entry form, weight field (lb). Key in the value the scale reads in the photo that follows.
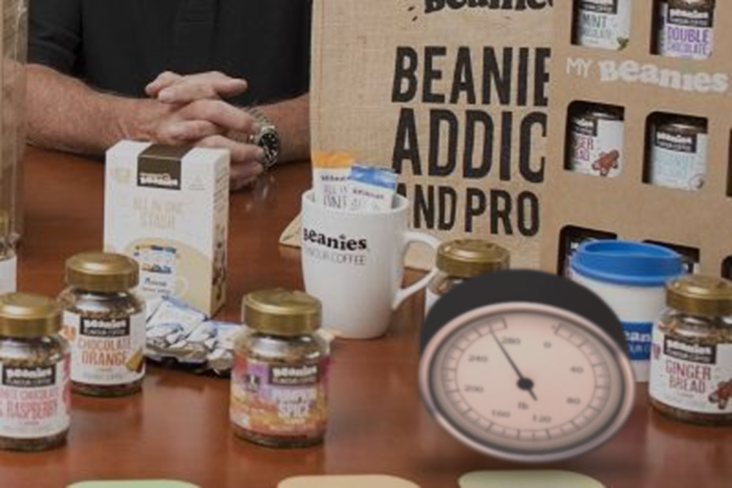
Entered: 270 lb
